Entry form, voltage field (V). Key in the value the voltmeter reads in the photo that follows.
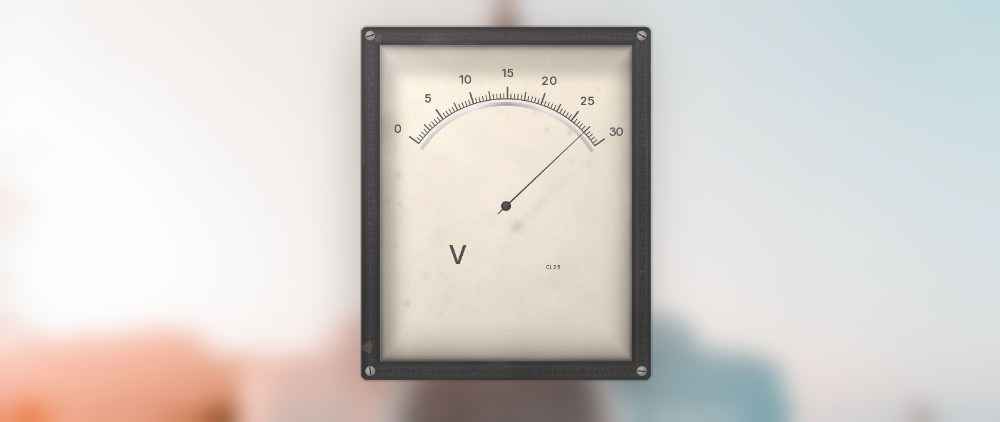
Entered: 27.5 V
